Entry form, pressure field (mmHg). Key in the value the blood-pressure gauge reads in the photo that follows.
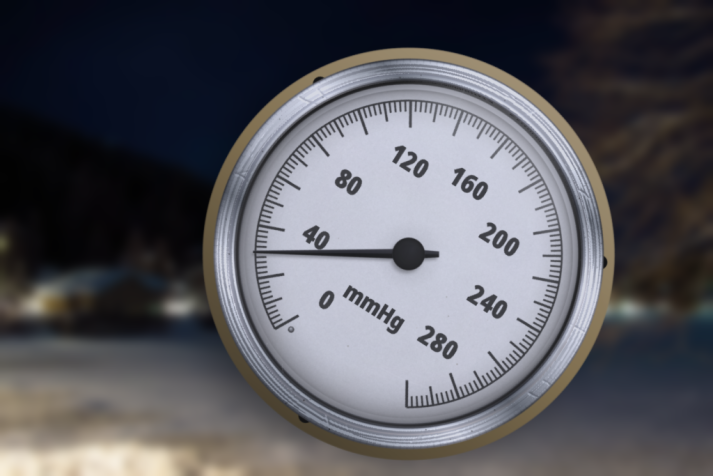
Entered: 30 mmHg
